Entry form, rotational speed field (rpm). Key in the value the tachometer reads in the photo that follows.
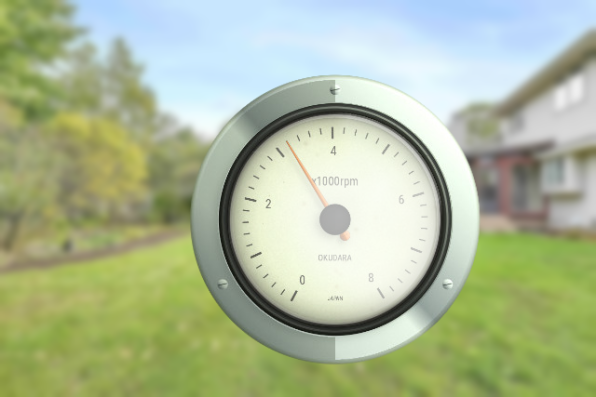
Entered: 3200 rpm
